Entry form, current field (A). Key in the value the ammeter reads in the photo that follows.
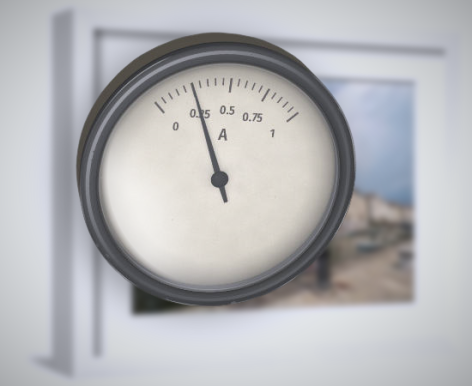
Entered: 0.25 A
